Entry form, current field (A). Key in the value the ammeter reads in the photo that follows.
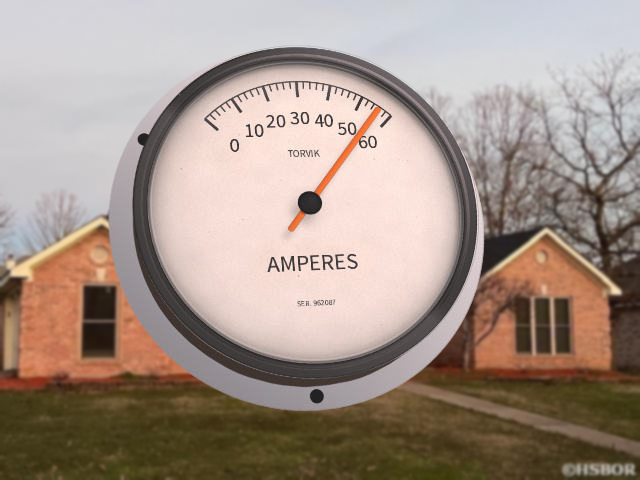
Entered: 56 A
